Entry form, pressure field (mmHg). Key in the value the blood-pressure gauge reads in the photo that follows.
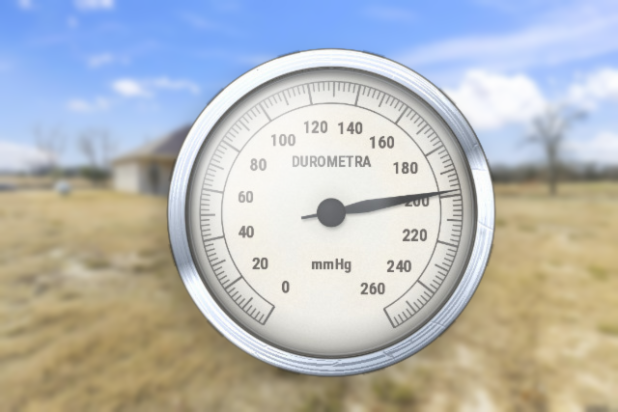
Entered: 198 mmHg
